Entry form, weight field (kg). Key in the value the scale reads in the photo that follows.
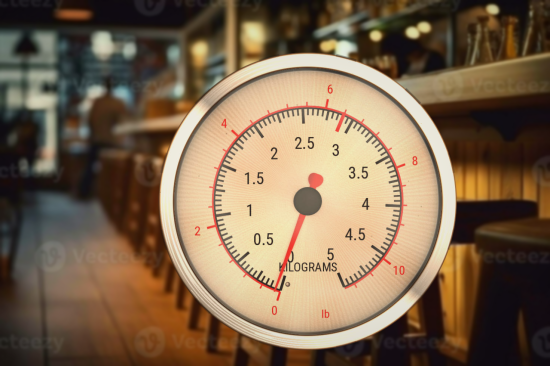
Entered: 0.05 kg
